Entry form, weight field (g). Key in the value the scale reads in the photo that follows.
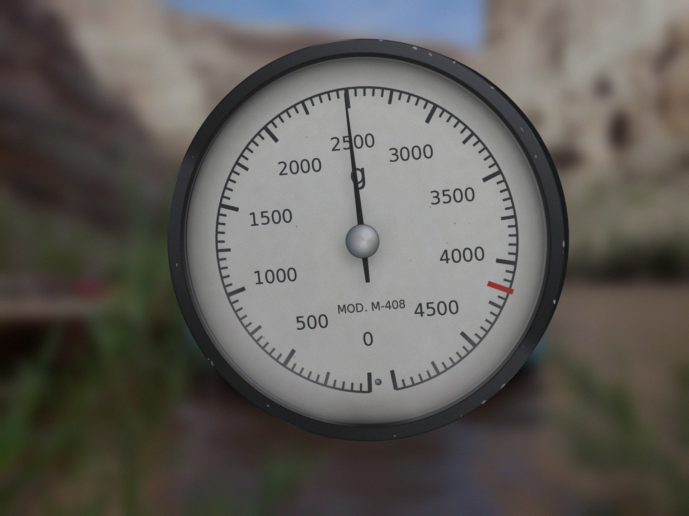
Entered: 2500 g
